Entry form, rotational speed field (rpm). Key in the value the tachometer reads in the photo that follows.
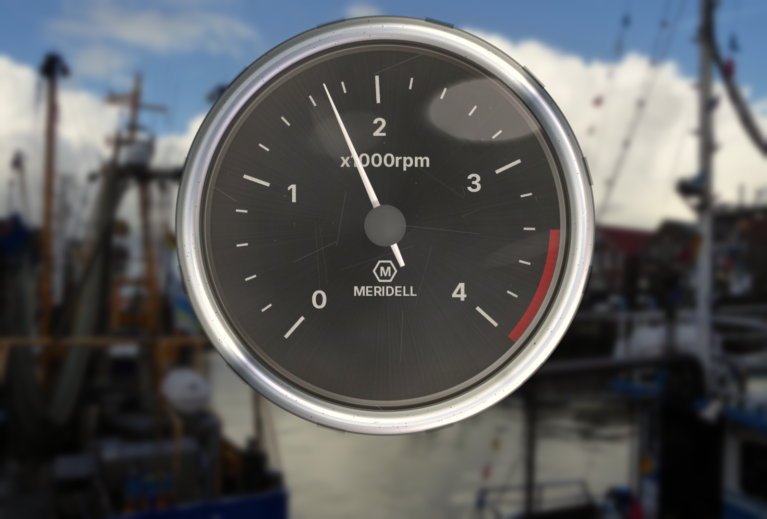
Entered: 1700 rpm
